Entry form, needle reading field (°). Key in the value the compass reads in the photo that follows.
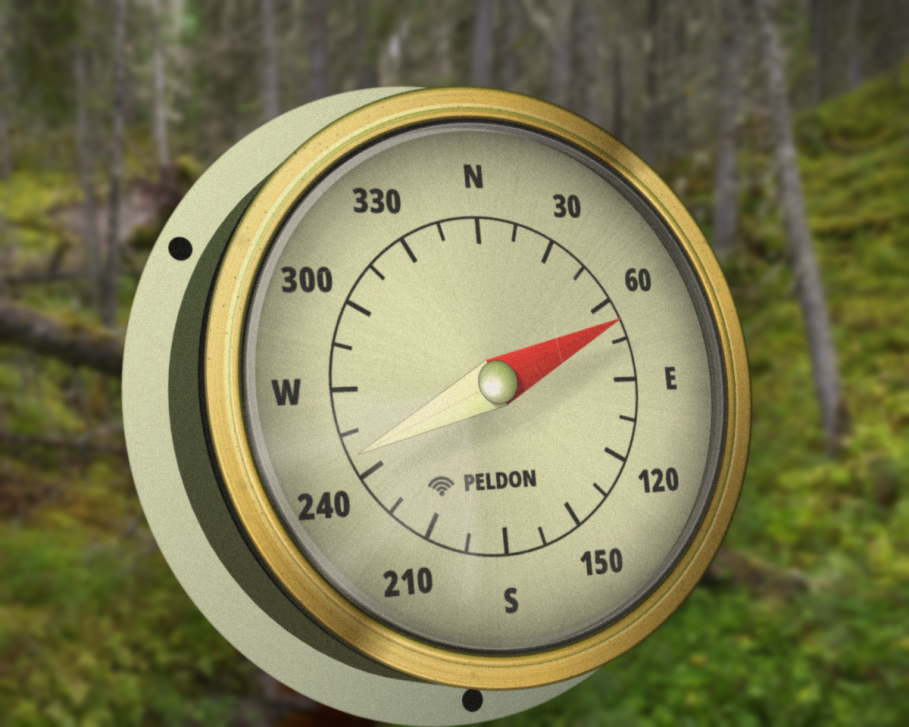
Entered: 67.5 °
